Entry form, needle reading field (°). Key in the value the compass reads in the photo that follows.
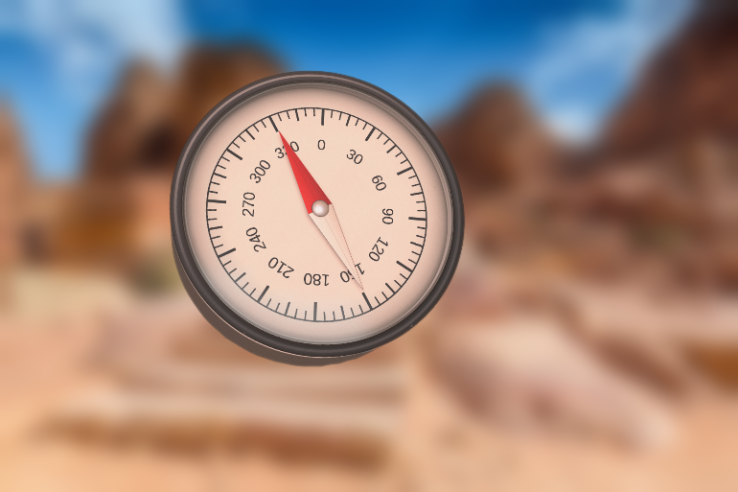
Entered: 330 °
